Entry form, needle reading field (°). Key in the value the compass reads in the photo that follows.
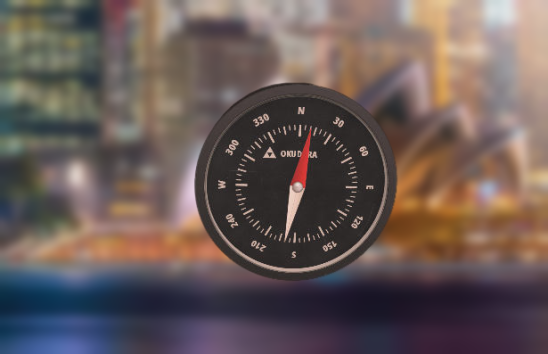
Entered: 10 °
